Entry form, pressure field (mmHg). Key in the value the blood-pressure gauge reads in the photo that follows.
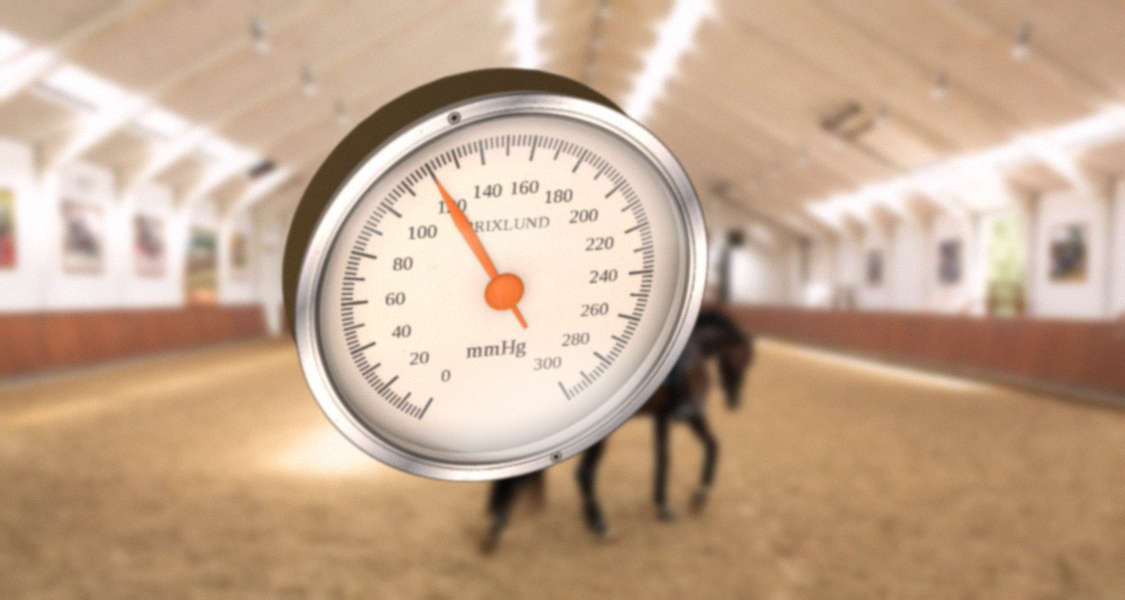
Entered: 120 mmHg
